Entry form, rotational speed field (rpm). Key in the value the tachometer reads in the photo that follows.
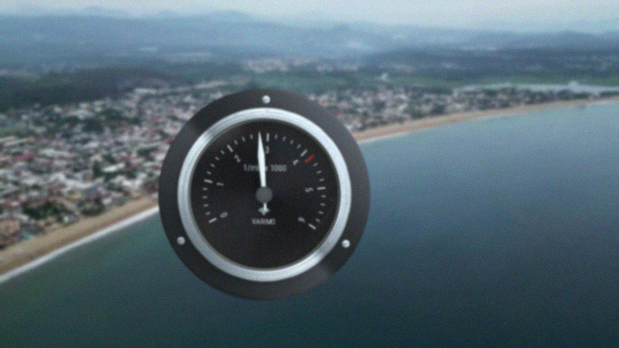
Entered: 2800 rpm
